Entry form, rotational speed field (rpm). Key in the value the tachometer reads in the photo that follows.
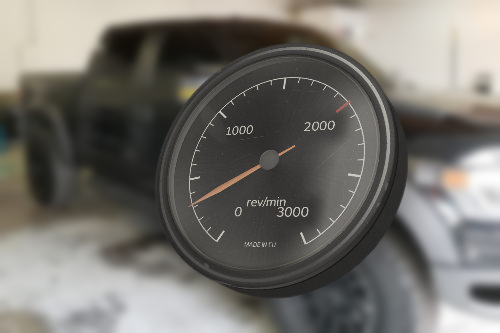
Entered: 300 rpm
